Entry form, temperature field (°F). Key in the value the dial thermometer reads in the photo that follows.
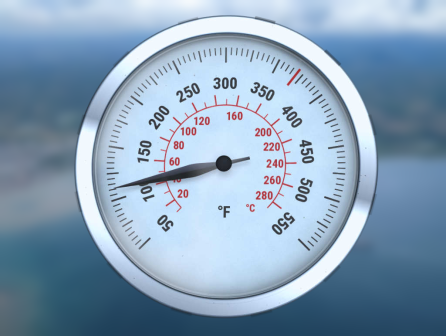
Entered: 110 °F
